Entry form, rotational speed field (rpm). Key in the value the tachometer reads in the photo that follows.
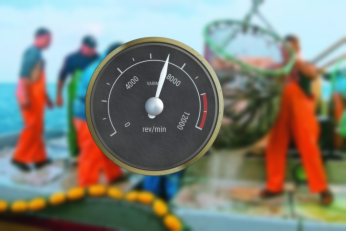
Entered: 7000 rpm
